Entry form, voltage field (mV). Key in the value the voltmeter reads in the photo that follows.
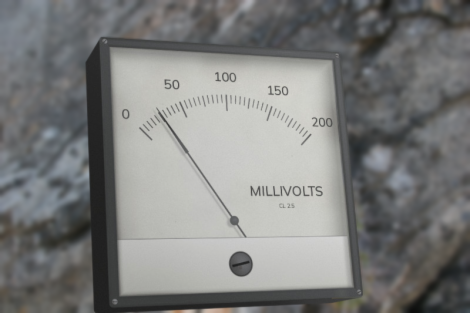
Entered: 25 mV
